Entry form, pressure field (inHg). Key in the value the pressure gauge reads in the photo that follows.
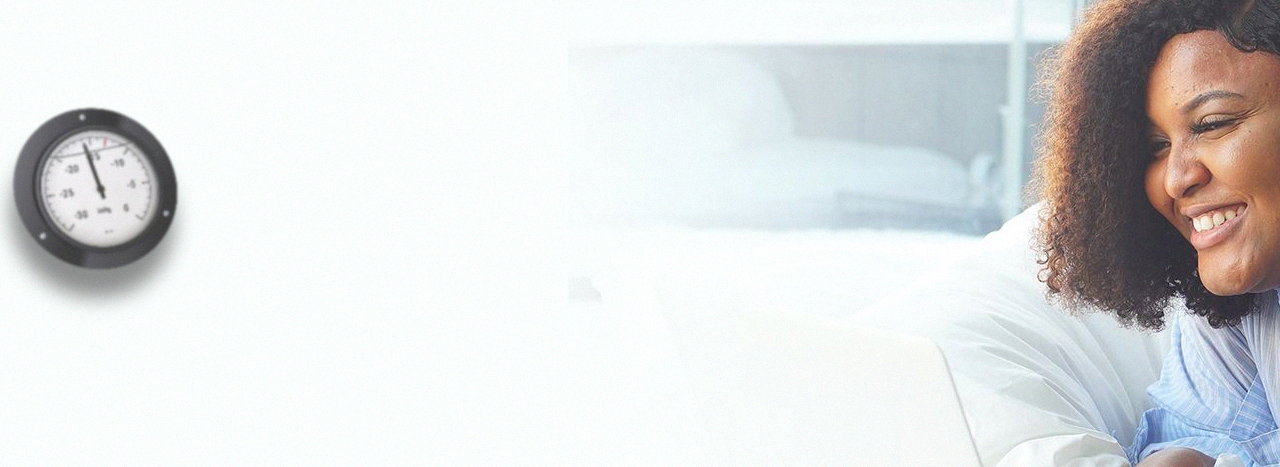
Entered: -16 inHg
